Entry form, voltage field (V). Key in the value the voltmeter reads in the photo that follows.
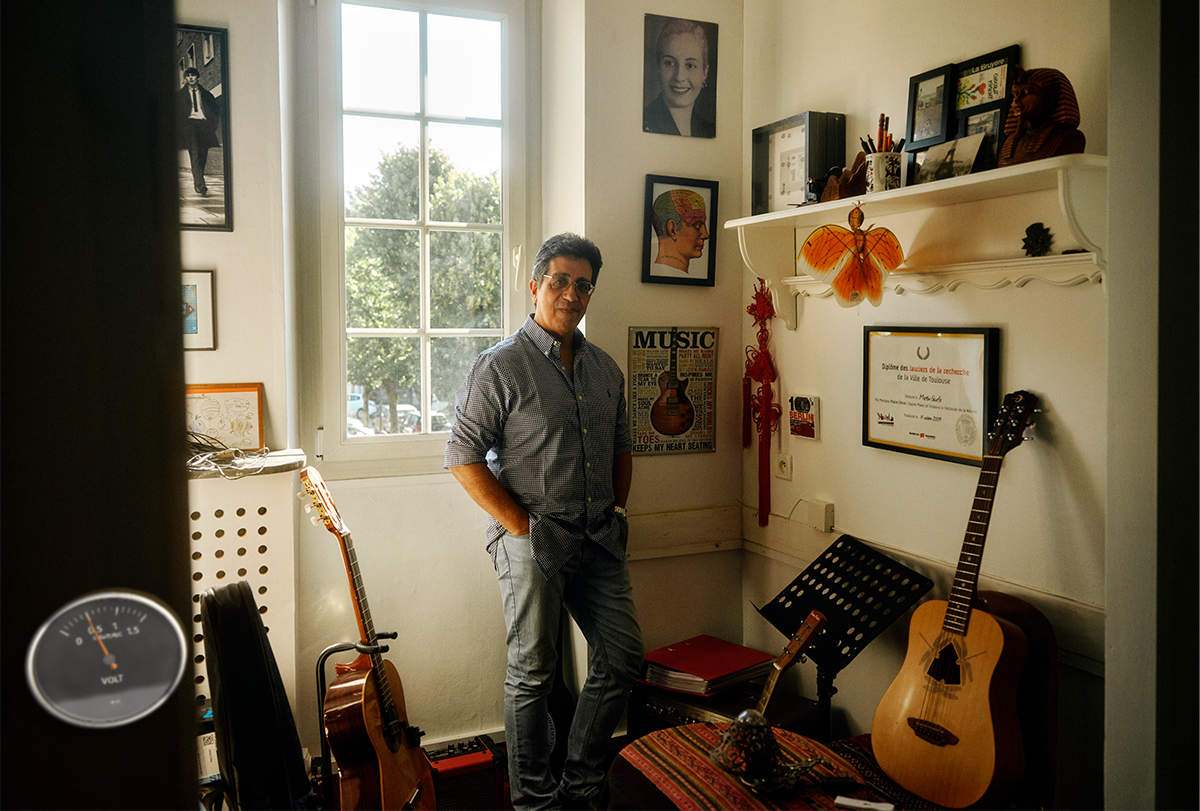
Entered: 0.5 V
